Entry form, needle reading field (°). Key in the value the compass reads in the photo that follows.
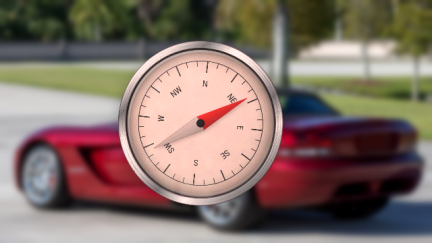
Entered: 55 °
